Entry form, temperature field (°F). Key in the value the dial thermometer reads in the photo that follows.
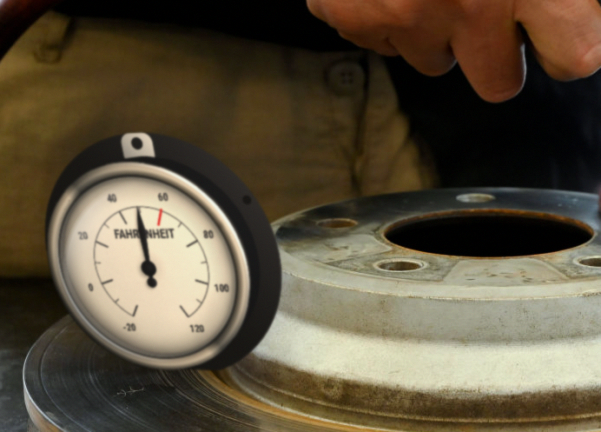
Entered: 50 °F
